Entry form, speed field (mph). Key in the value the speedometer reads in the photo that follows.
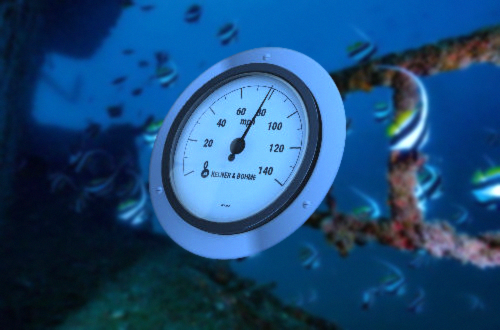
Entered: 80 mph
